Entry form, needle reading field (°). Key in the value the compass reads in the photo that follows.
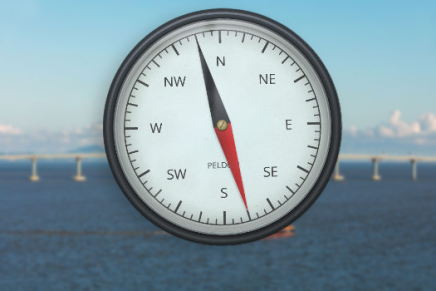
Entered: 165 °
